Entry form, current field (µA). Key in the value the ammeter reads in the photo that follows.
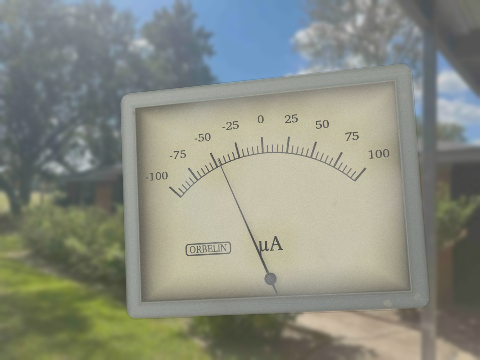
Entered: -45 µA
